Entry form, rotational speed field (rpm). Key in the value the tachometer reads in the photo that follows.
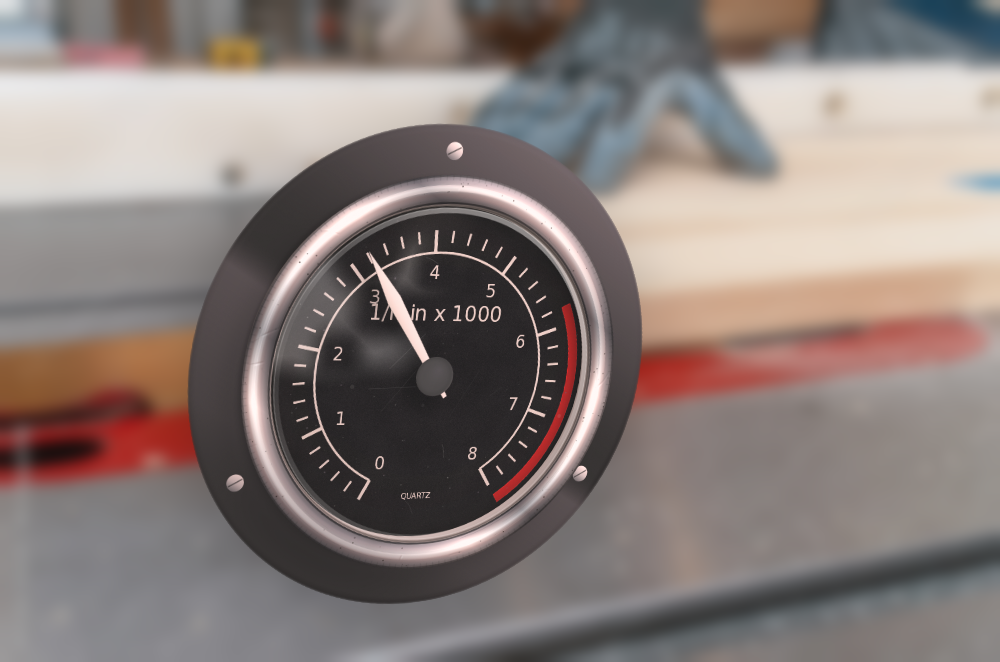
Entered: 3200 rpm
